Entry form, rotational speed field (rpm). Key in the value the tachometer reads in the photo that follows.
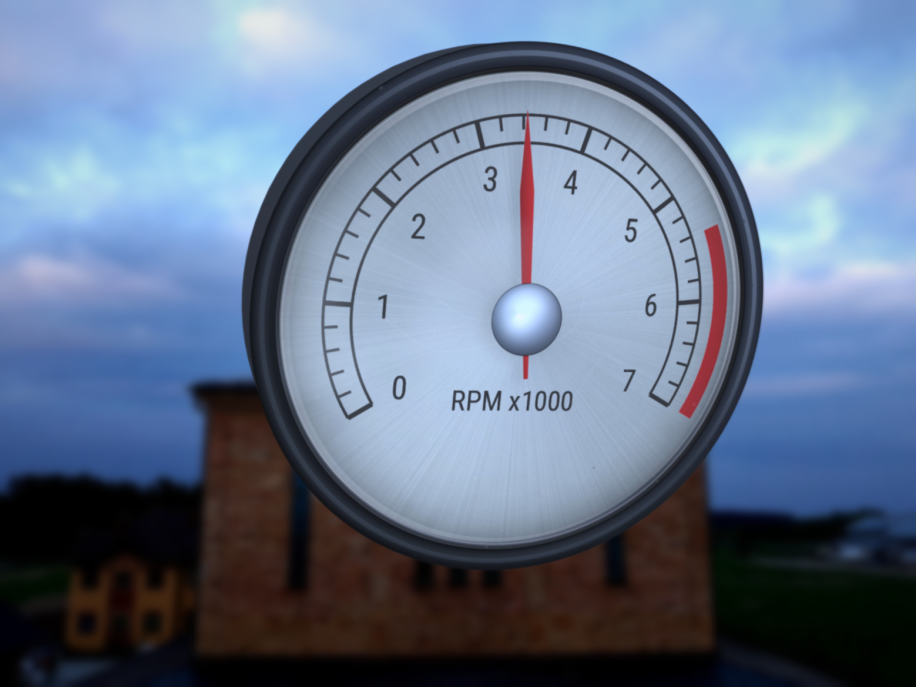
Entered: 3400 rpm
